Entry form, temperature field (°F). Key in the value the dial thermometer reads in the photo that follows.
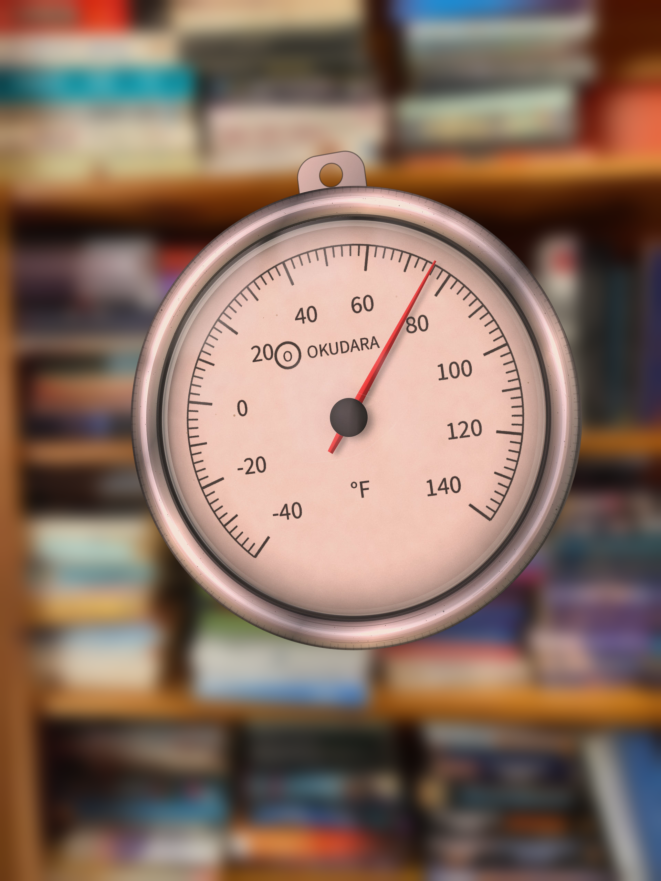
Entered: 76 °F
